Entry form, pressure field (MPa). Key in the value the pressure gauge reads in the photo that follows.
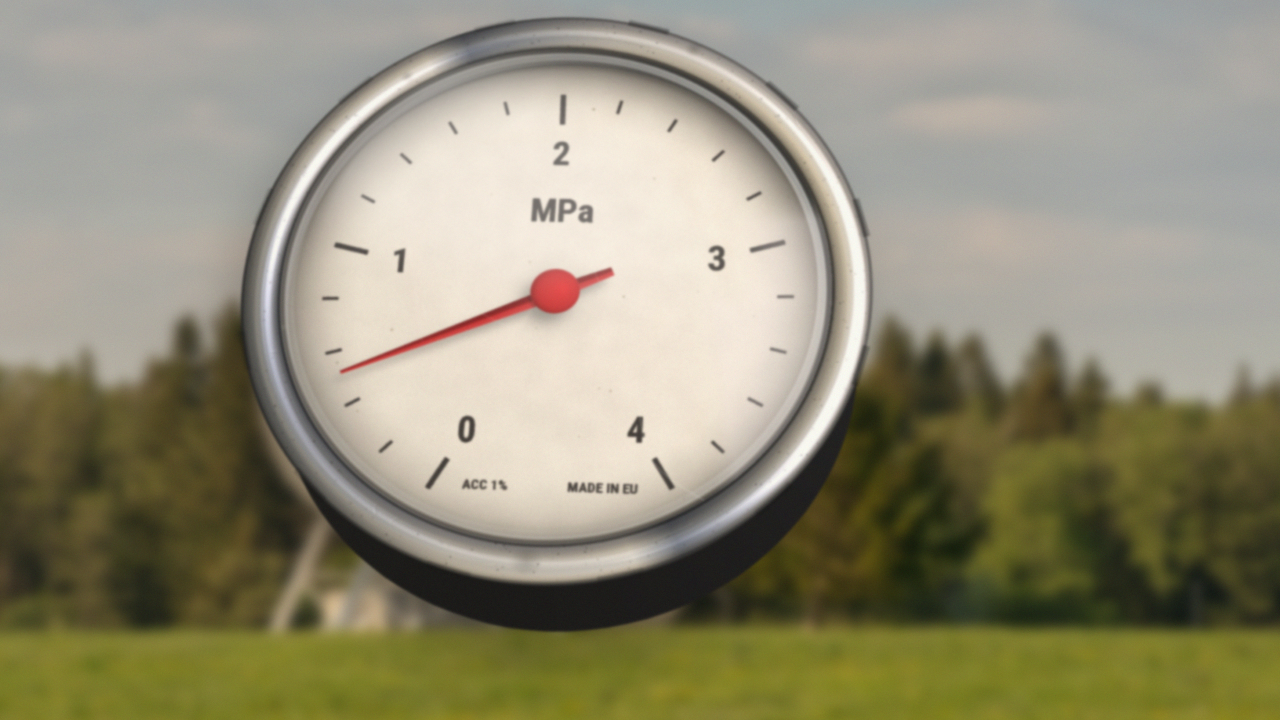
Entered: 0.5 MPa
